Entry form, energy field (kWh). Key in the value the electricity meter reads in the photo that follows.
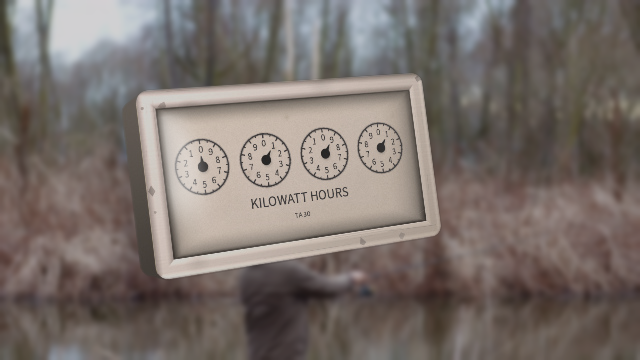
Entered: 91 kWh
